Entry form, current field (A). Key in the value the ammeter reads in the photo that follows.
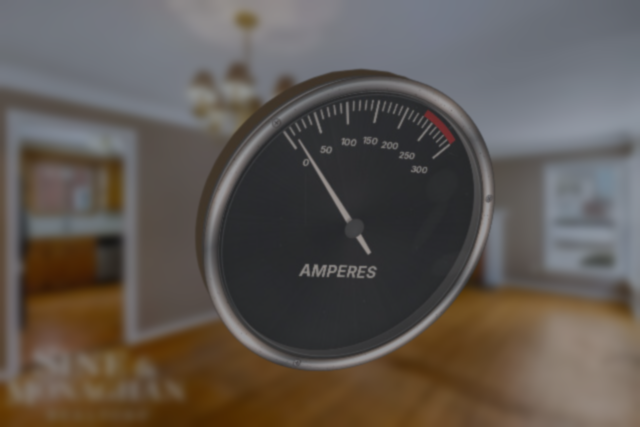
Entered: 10 A
